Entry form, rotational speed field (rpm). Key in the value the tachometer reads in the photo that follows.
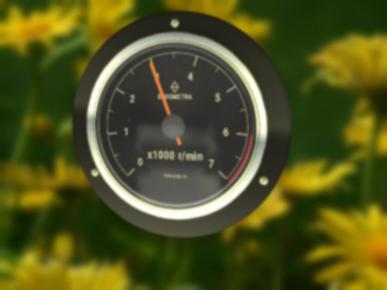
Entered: 3000 rpm
